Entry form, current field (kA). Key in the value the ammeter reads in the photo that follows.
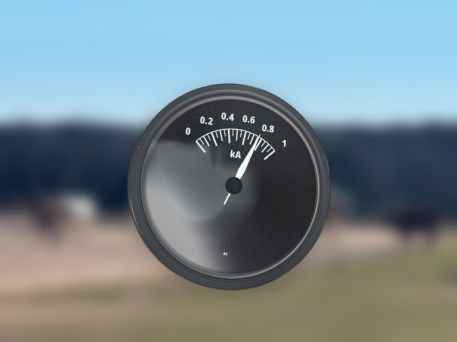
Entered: 0.75 kA
